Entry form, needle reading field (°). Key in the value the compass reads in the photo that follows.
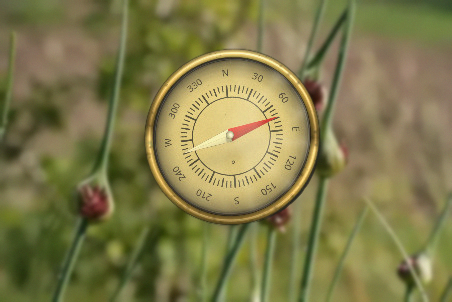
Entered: 75 °
